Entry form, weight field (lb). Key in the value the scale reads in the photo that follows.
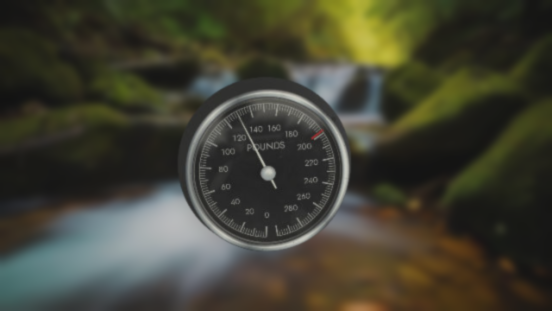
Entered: 130 lb
